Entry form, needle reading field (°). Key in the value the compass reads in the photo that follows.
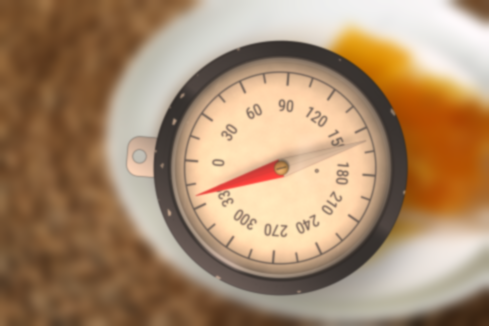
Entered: 337.5 °
